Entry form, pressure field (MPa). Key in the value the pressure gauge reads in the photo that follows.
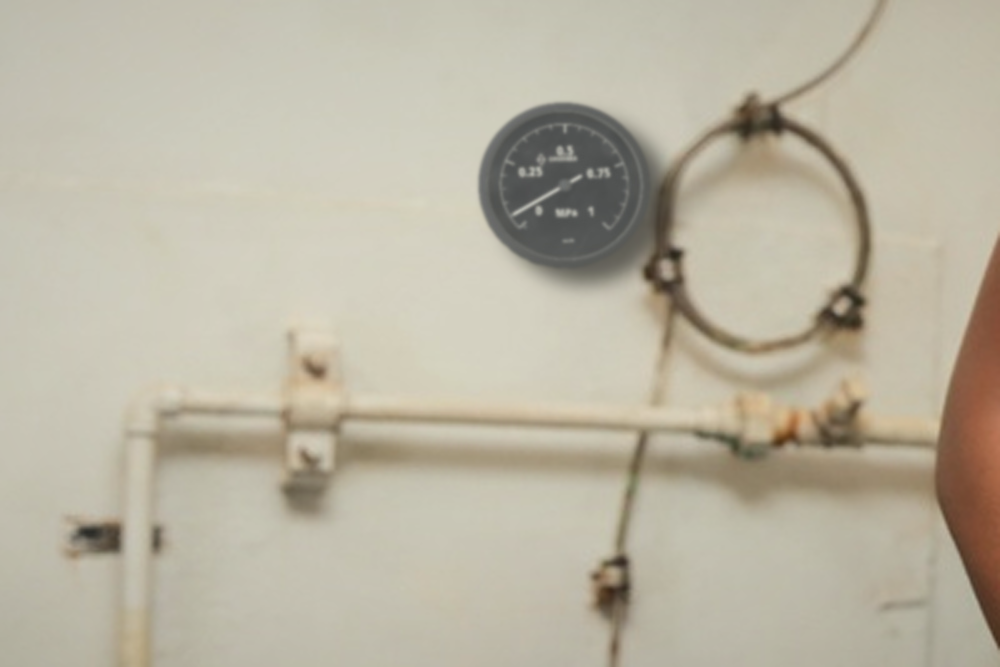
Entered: 0.05 MPa
